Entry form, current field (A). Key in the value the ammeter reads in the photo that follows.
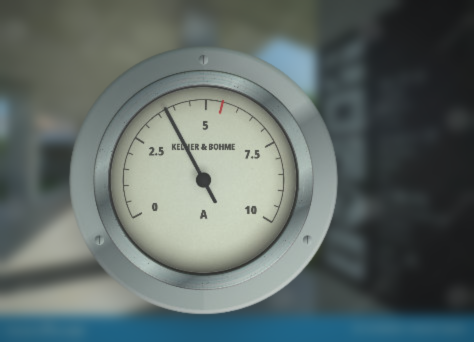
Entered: 3.75 A
